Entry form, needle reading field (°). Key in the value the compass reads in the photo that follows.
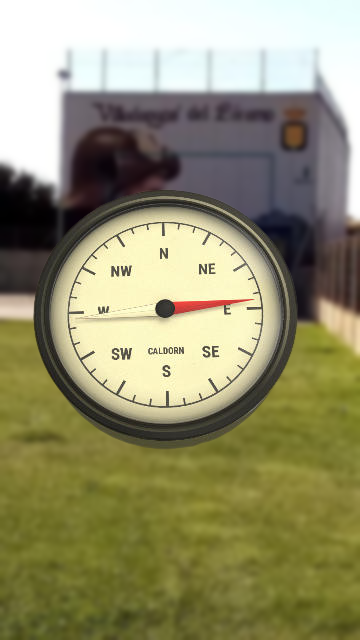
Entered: 85 °
